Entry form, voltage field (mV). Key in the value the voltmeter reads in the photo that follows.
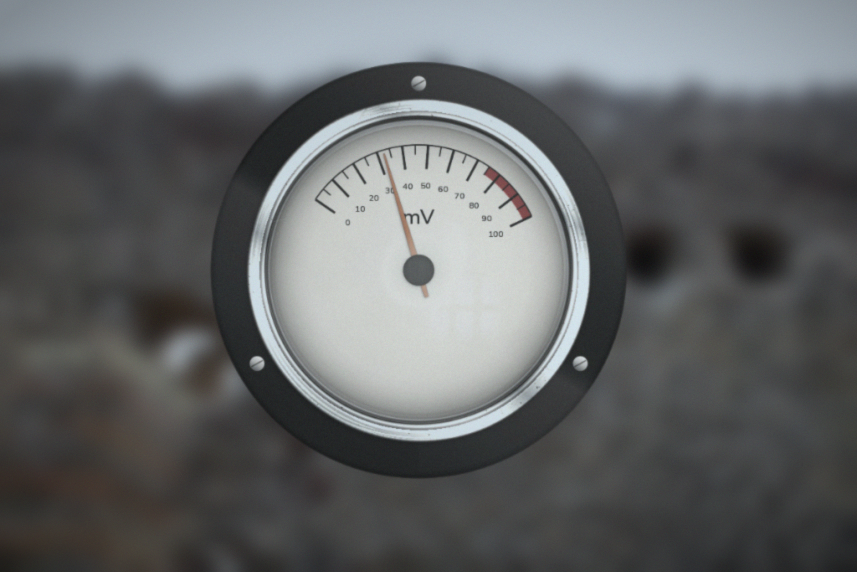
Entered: 32.5 mV
